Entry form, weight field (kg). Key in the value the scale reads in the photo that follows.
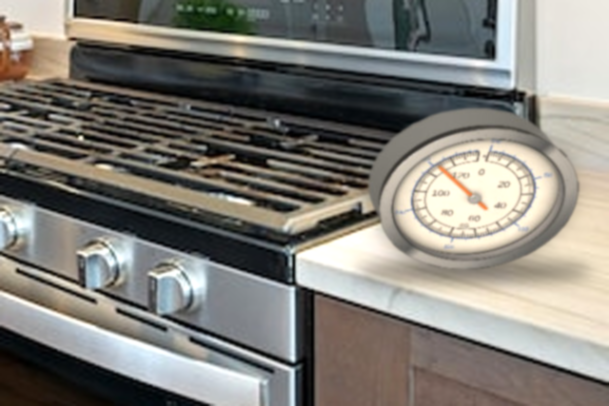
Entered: 115 kg
